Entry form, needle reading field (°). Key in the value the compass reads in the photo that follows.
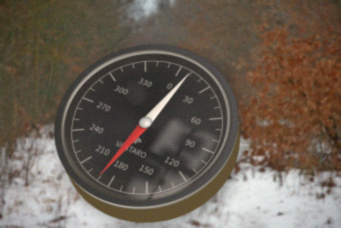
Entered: 190 °
